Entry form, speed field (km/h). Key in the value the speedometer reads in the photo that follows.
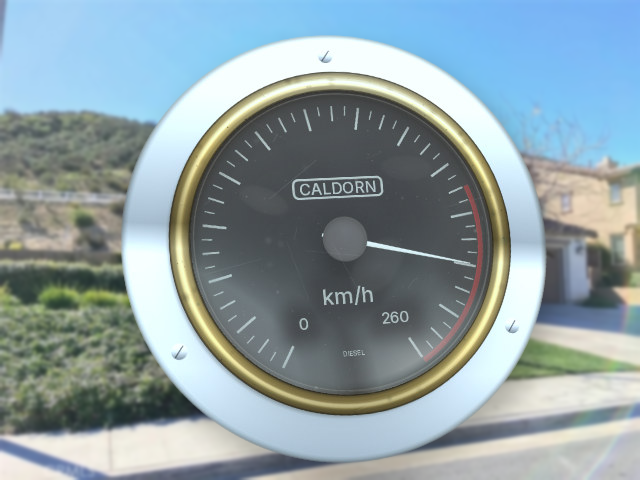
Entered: 220 km/h
